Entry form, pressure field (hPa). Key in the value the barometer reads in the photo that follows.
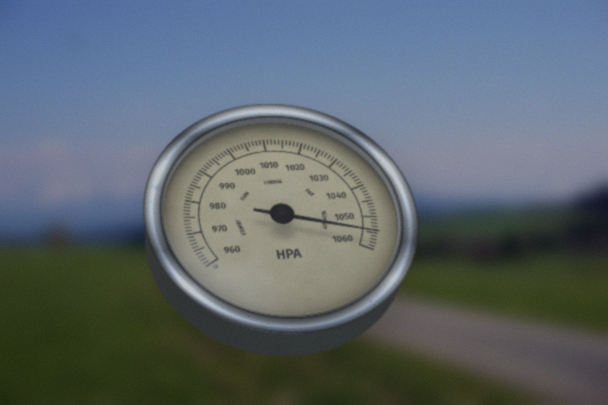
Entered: 1055 hPa
